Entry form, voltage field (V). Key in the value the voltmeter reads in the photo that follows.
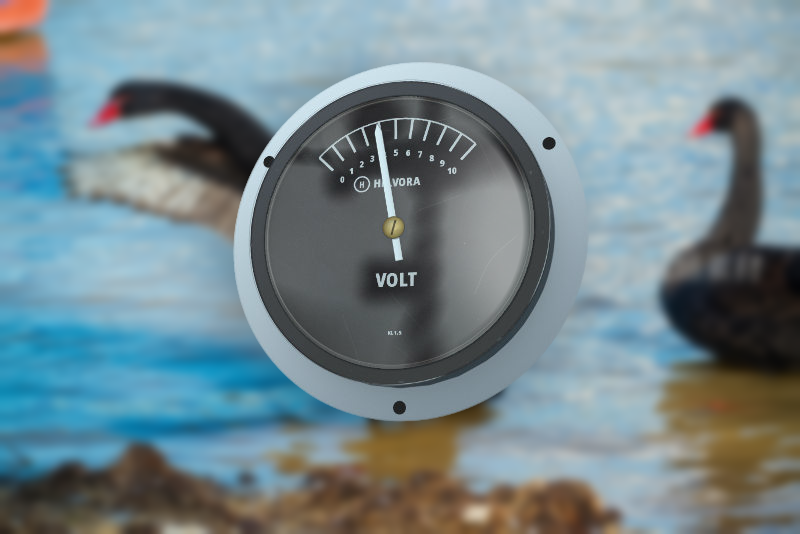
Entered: 4 V
